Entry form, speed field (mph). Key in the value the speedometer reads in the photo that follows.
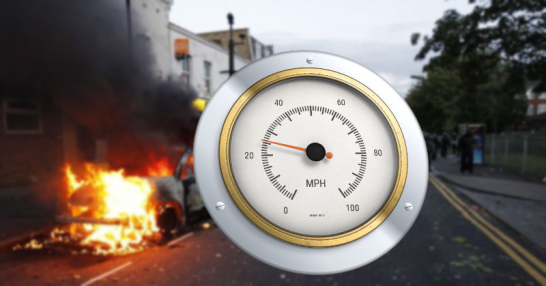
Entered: 25 mph
